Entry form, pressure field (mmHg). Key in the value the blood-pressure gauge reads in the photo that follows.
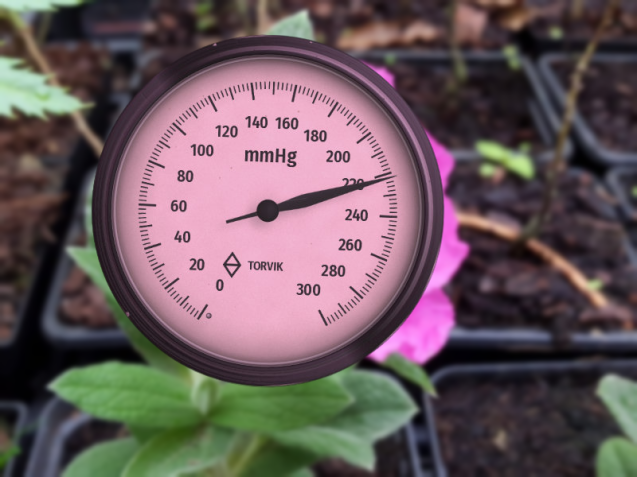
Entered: 222 mmHg
